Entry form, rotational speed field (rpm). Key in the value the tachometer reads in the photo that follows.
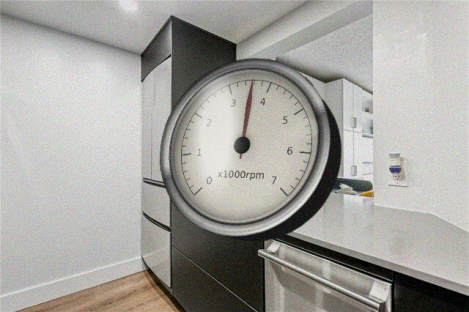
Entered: 3600 rpm
